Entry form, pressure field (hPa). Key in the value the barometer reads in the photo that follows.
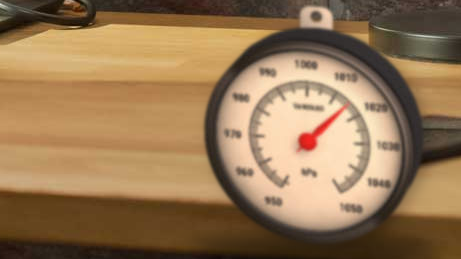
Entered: 1015 hPa
